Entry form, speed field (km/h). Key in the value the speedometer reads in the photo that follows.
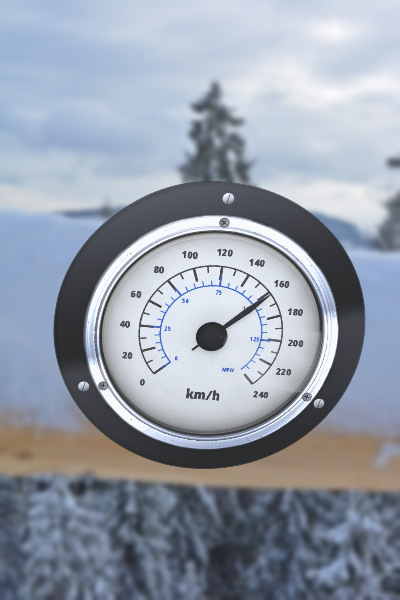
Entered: 160 km/h
